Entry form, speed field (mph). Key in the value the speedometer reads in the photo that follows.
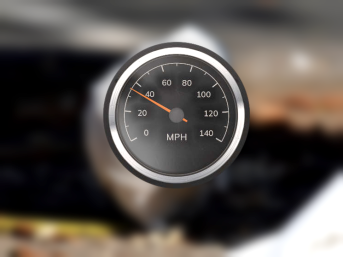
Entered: 35 mph
